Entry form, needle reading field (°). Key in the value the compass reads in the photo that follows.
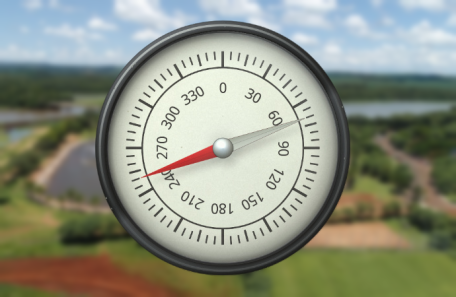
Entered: 250 °
